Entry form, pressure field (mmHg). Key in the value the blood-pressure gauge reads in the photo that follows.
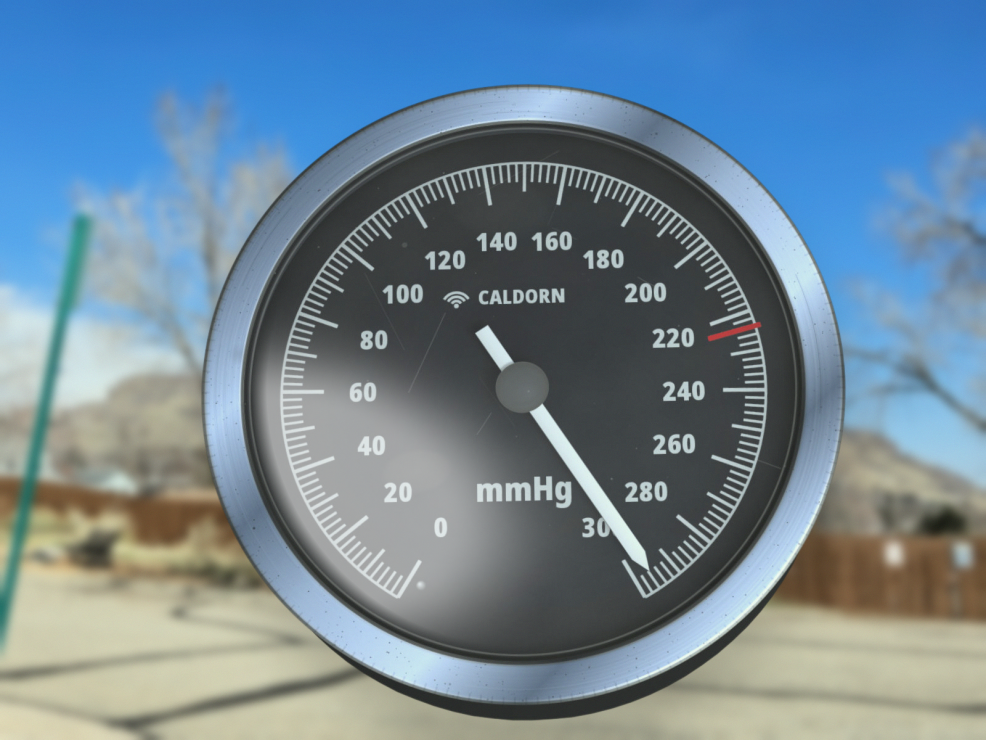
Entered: 296 mmHg
